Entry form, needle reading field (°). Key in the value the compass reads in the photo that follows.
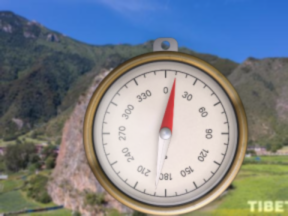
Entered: 10 °
